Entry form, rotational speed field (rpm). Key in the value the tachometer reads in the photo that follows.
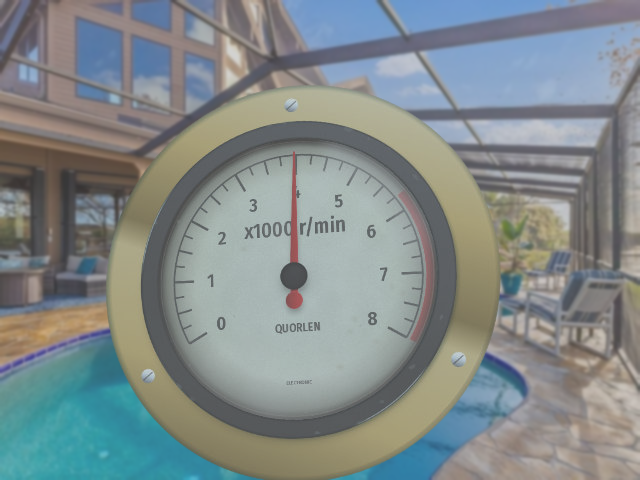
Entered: 4000 rpm
